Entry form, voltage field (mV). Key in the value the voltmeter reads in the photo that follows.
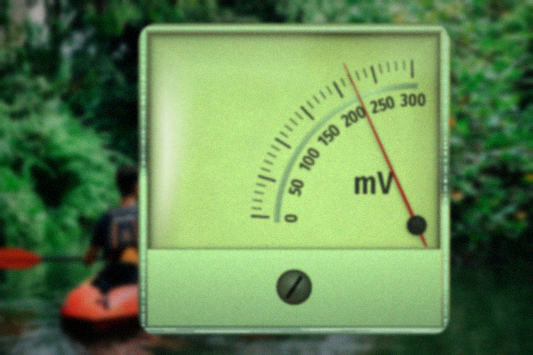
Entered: 220 mV
